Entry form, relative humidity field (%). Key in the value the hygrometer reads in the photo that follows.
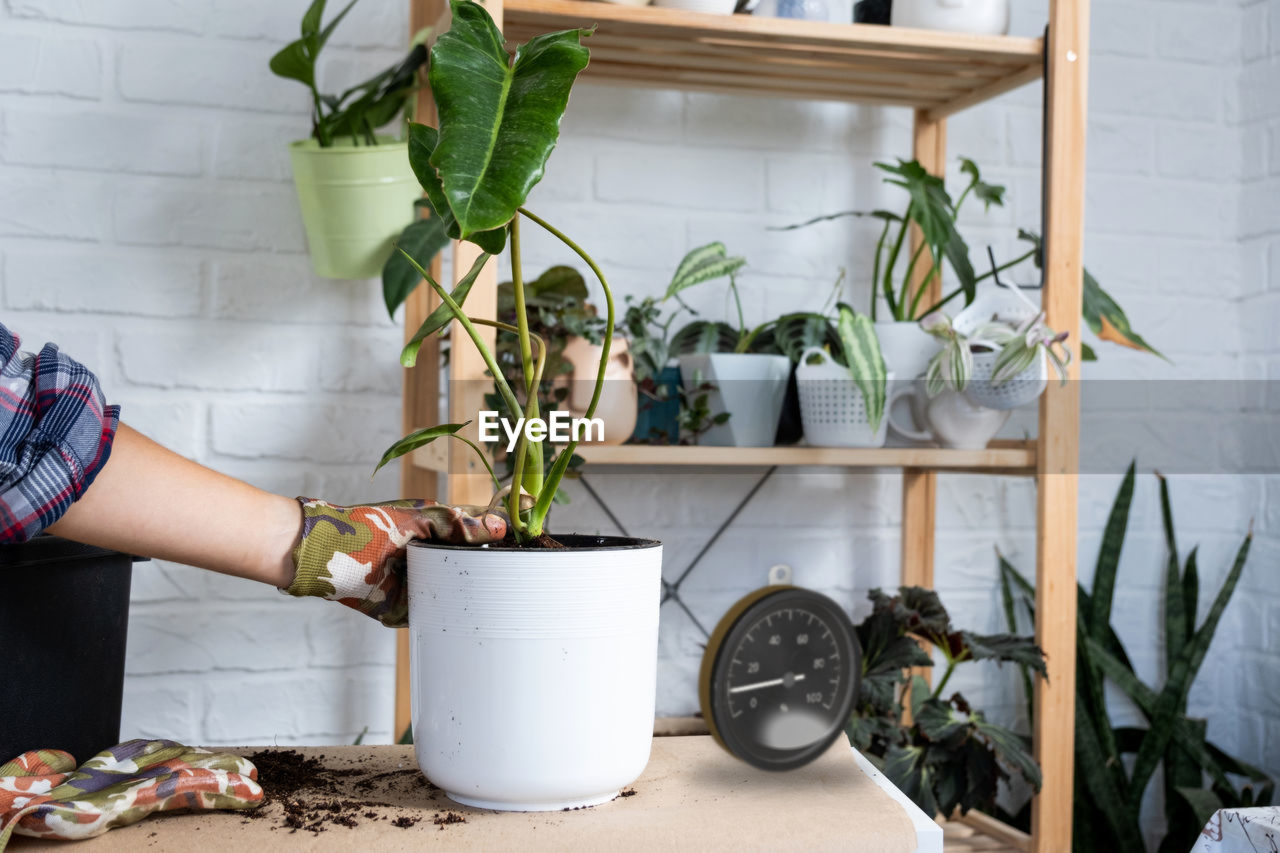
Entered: 10 %
